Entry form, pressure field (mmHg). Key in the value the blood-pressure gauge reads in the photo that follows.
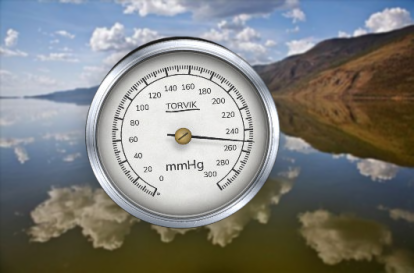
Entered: 250 mmHg
